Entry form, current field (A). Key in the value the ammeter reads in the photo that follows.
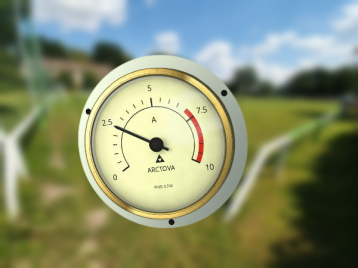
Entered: 2.5 A
